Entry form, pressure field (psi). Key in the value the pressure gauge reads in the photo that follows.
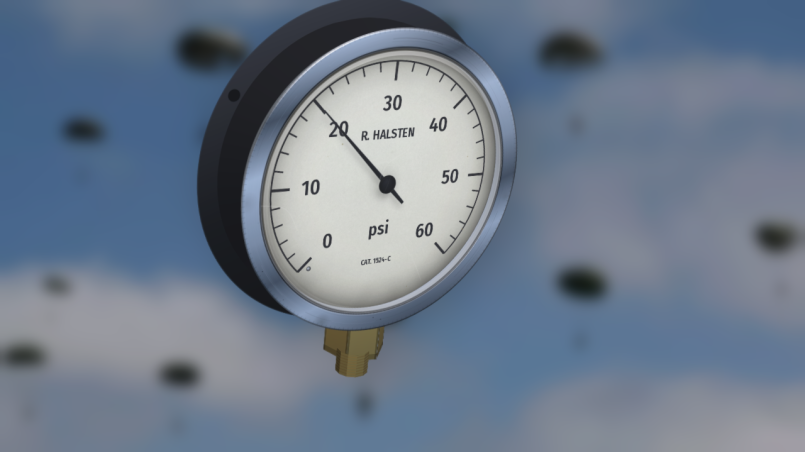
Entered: 20 psi
